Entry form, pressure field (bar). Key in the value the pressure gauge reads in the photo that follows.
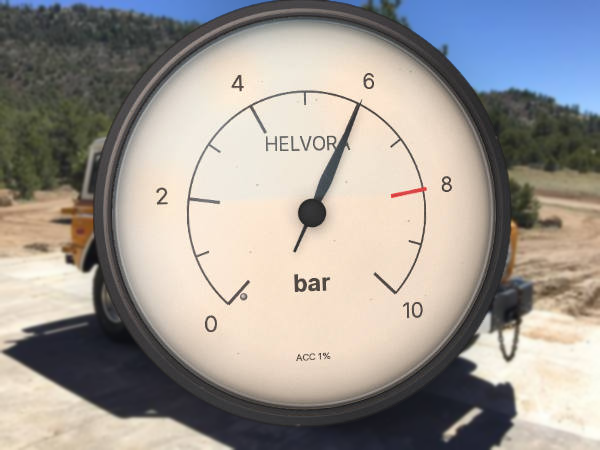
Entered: 6 bar
